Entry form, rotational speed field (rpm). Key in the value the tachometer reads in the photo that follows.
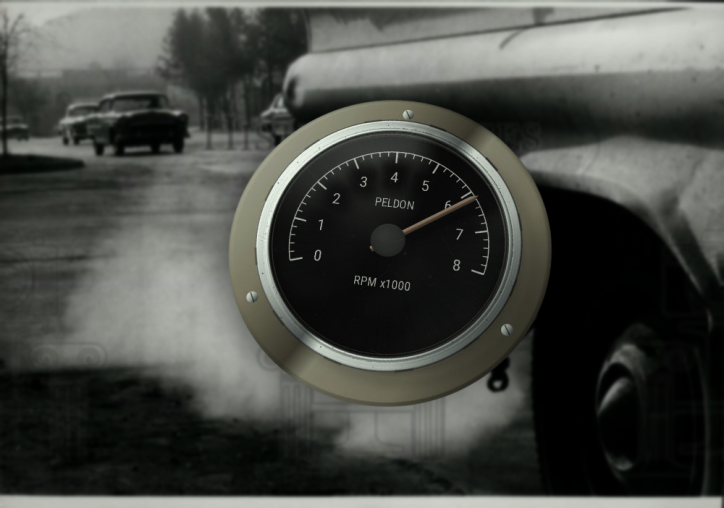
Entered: 6200 rpm
